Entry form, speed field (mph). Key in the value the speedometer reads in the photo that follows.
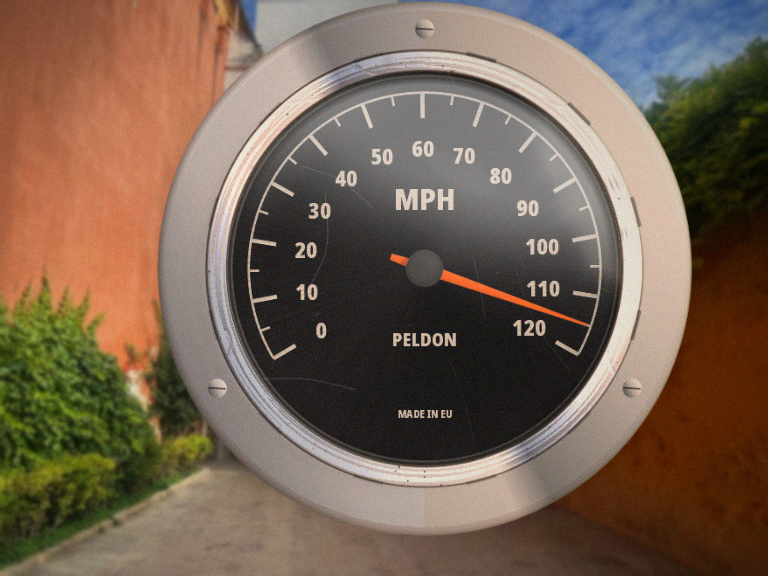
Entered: 115 mph
